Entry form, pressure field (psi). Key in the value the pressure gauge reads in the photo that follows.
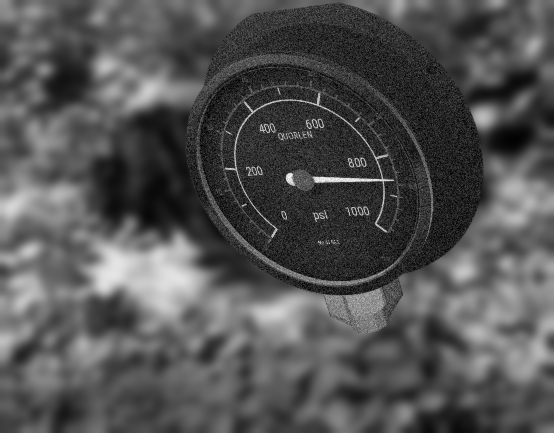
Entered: 850 psi
